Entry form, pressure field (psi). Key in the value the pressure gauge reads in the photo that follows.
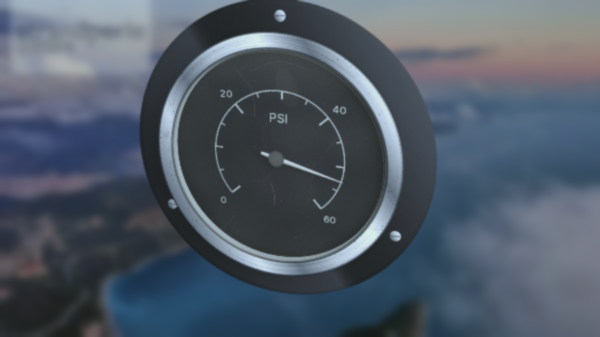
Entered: 52.5 psi
